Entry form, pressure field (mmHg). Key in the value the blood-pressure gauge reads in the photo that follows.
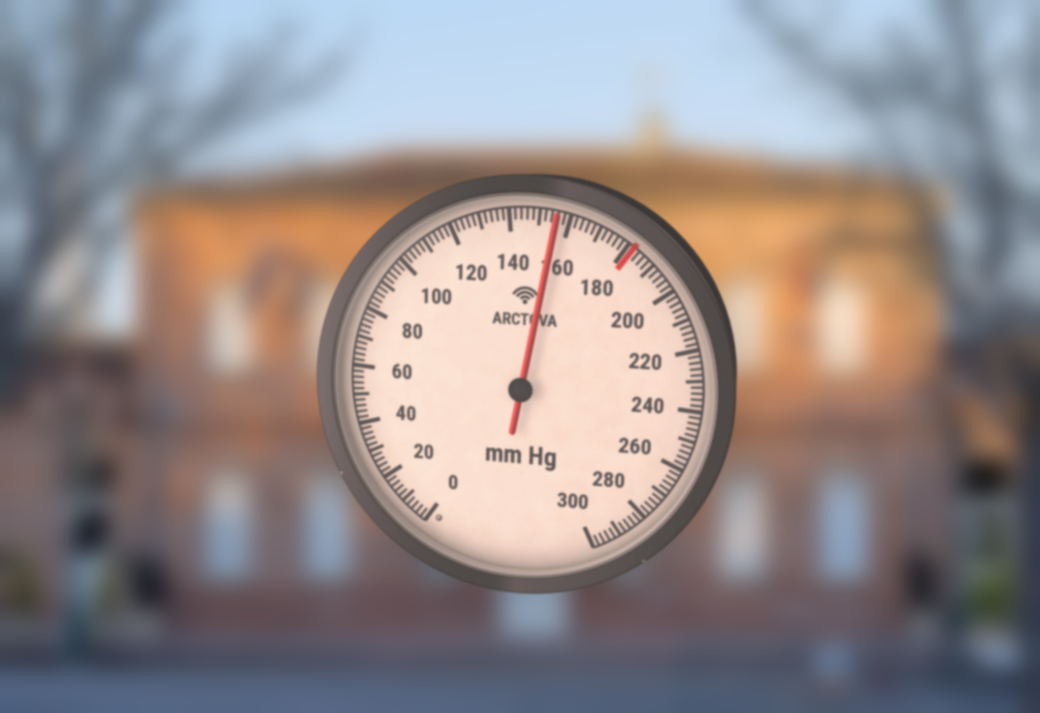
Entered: 156 mmHg
